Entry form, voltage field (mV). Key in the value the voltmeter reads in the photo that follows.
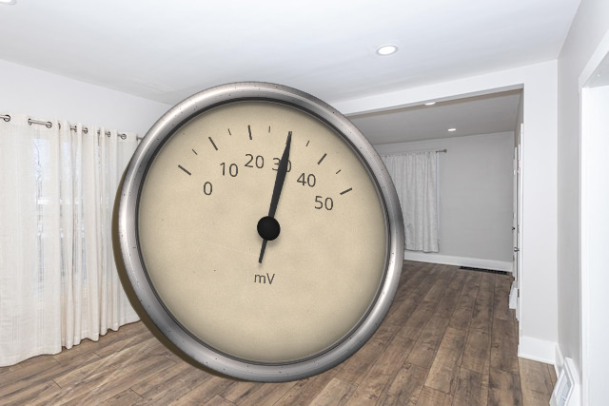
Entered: 30 mV
